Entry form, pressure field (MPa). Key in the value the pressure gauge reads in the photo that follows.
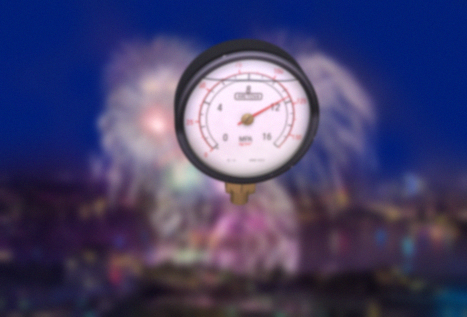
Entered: 11.5 MPa
